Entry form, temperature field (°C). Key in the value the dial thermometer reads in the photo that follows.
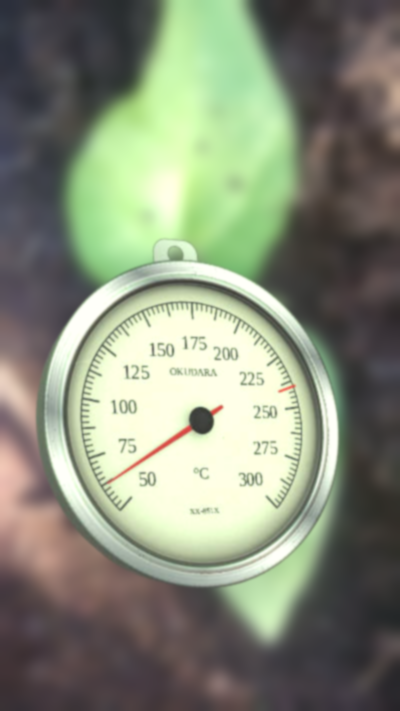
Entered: 62.5 °C
